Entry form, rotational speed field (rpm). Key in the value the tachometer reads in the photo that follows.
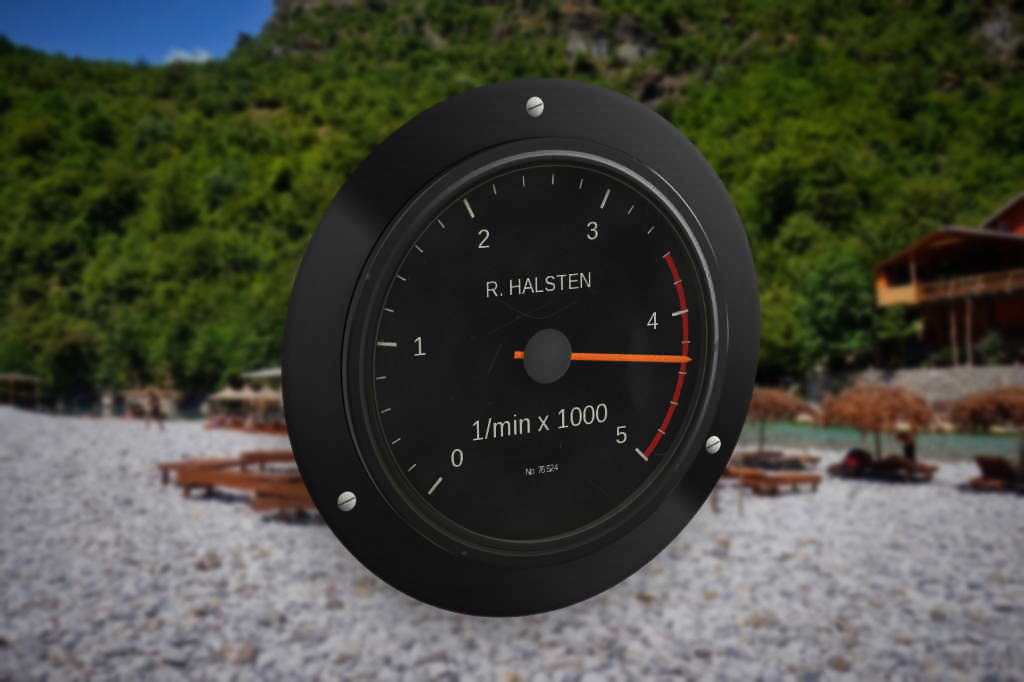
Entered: 4300 rpm
